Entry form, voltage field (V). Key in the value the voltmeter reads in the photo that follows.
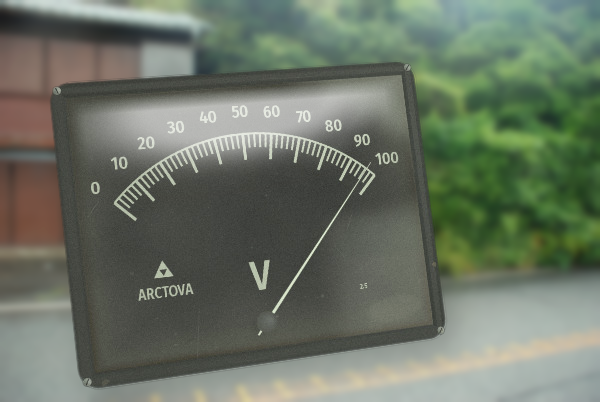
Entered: 96 V
